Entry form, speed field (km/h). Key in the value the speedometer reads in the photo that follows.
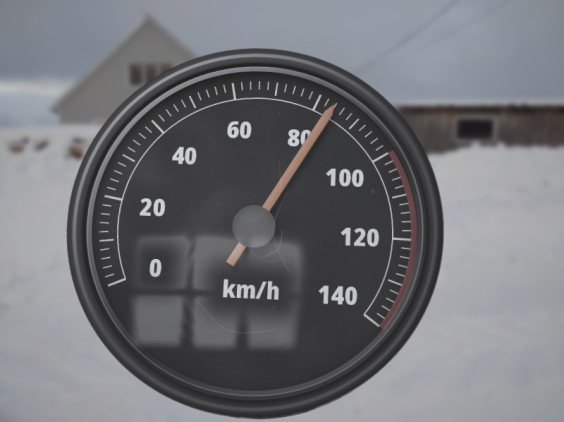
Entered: 84 km/h
